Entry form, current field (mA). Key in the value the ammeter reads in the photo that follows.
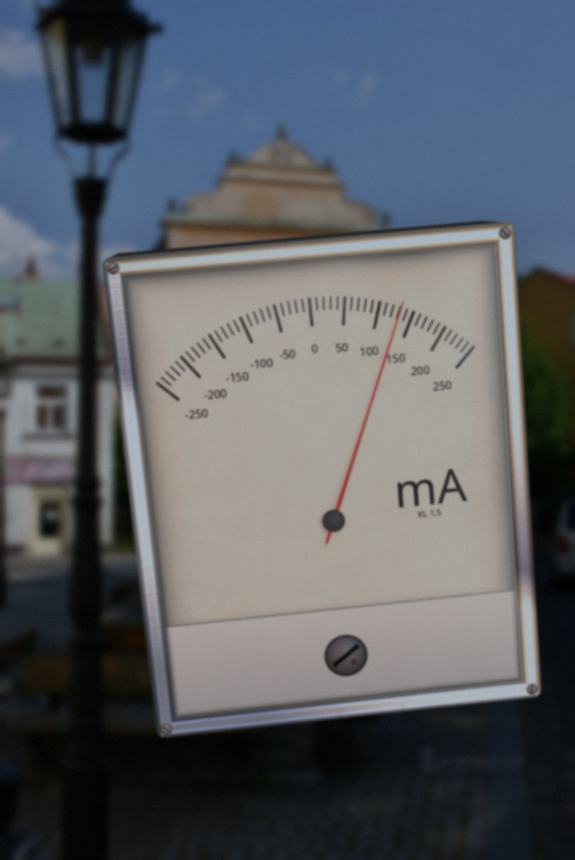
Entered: 130 mA
